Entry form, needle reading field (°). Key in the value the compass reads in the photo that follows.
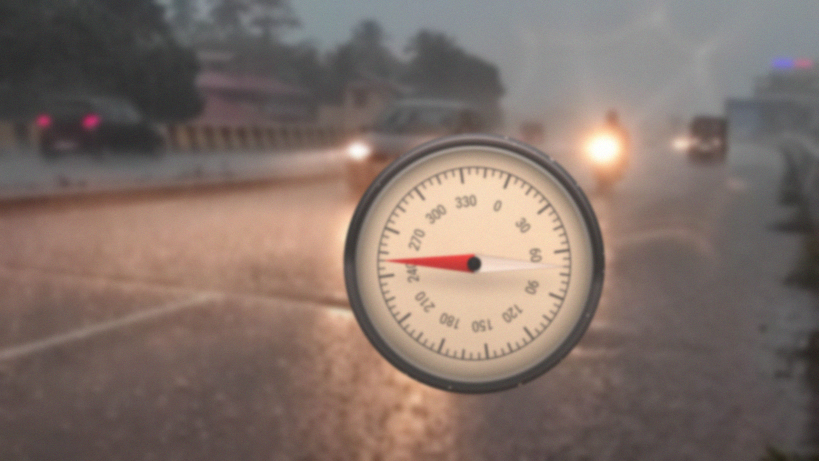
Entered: 250 °
